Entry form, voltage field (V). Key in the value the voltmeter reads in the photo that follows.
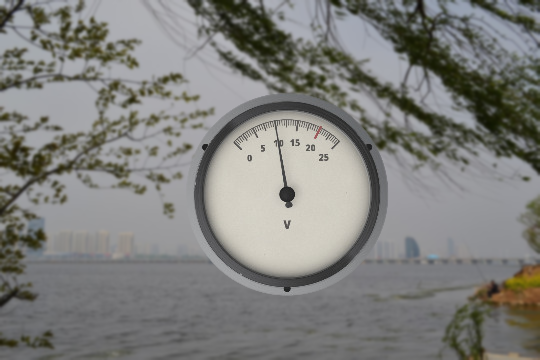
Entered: 10 V
